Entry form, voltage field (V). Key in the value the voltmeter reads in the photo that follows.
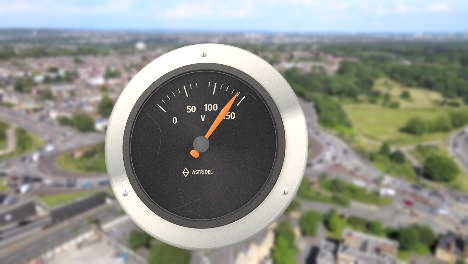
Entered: 140 V
